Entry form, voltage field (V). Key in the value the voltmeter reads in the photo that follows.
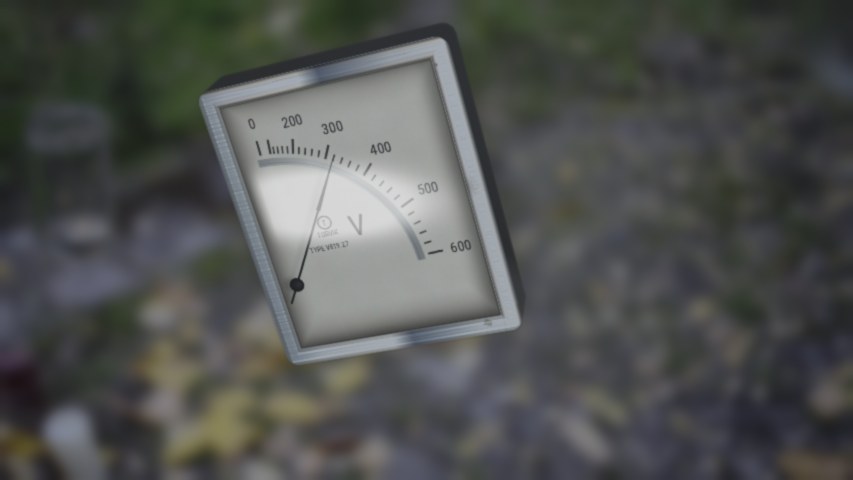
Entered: 320 V
